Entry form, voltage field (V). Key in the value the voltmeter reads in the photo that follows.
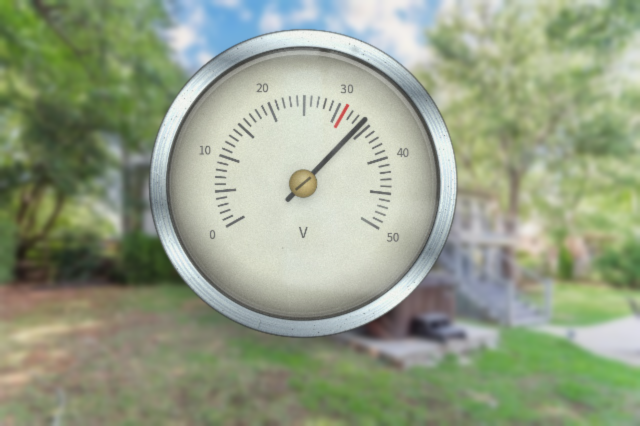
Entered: 34 V
